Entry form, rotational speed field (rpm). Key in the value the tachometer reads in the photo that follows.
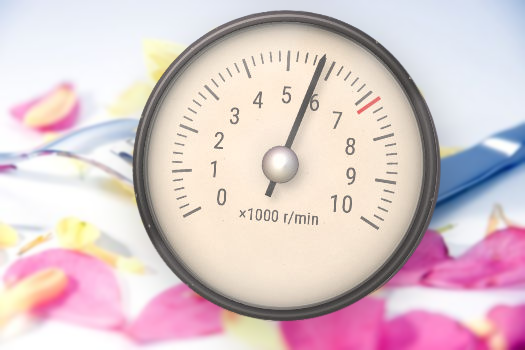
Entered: 5800 rpm
